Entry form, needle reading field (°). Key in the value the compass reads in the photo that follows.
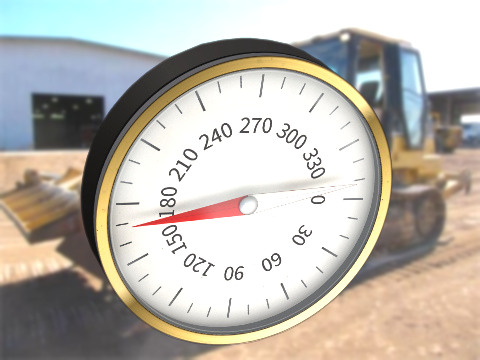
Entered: 170 °
